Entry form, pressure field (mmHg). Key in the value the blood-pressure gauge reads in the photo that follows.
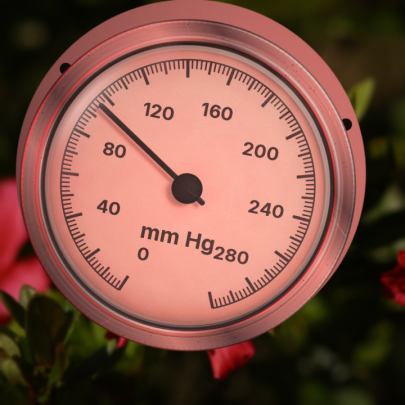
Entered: 96 mmHg
